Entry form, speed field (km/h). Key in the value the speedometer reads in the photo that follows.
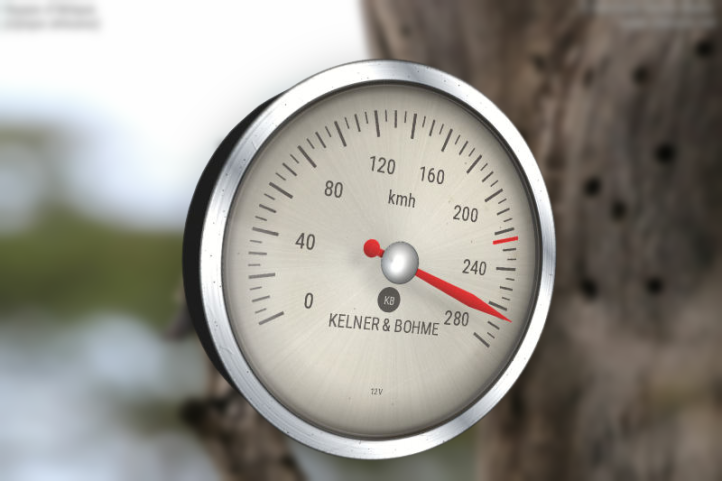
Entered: 265 km/h
